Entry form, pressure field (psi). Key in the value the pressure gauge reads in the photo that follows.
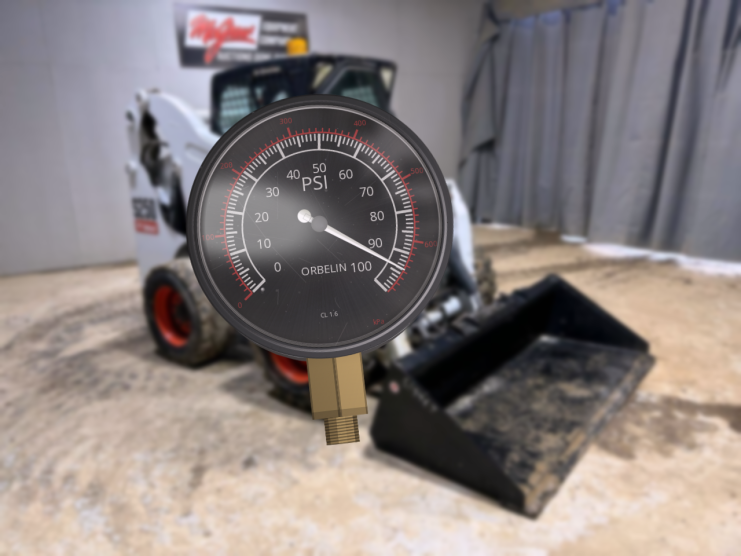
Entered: 94 psi
